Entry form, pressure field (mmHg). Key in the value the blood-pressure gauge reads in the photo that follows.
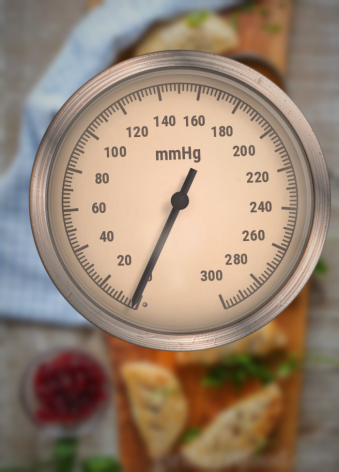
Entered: 2 mmHg
